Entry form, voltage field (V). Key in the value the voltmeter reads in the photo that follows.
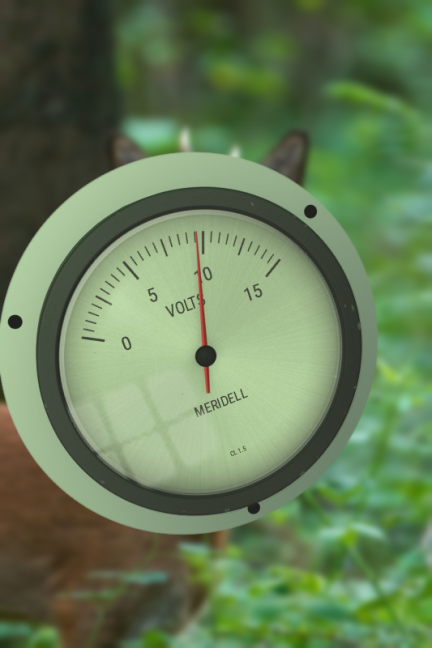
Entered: 9.5 V
